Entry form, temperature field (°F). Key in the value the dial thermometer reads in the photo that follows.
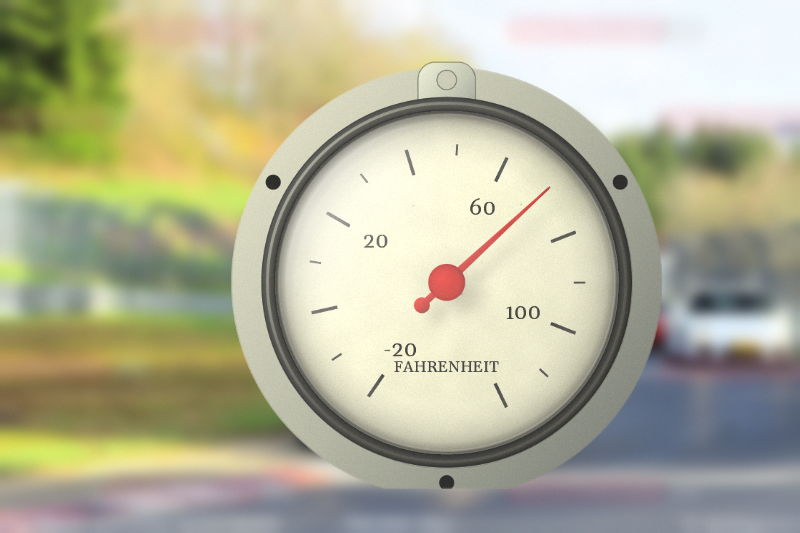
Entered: 70 °F
